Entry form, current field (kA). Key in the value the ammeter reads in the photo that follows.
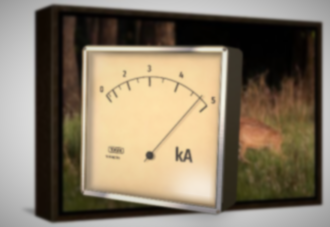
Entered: 4.75 kA
